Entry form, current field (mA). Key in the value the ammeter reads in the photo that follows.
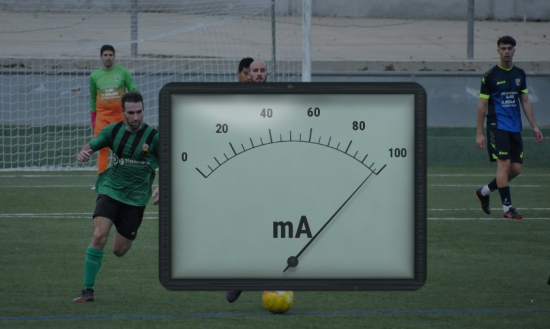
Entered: 97.5 mA
